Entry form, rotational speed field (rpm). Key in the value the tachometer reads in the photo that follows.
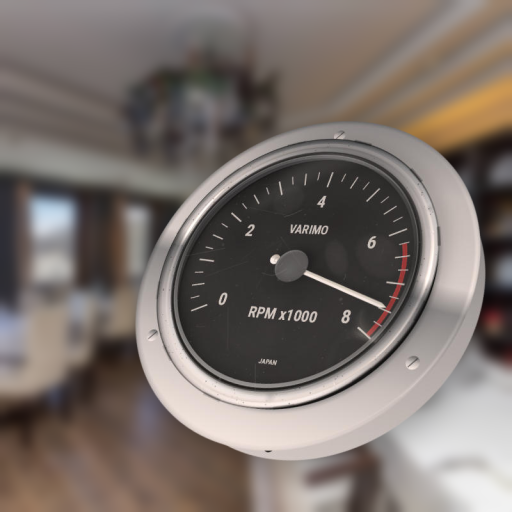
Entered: 7500 rpm
